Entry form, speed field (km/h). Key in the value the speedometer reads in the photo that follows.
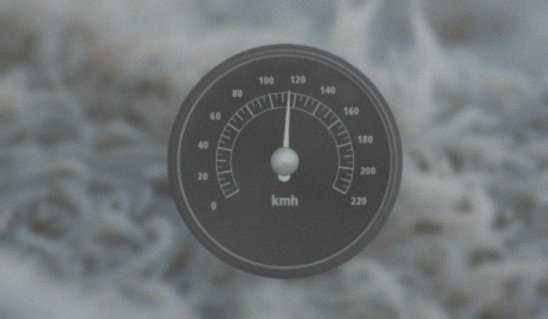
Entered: 115 km/h
